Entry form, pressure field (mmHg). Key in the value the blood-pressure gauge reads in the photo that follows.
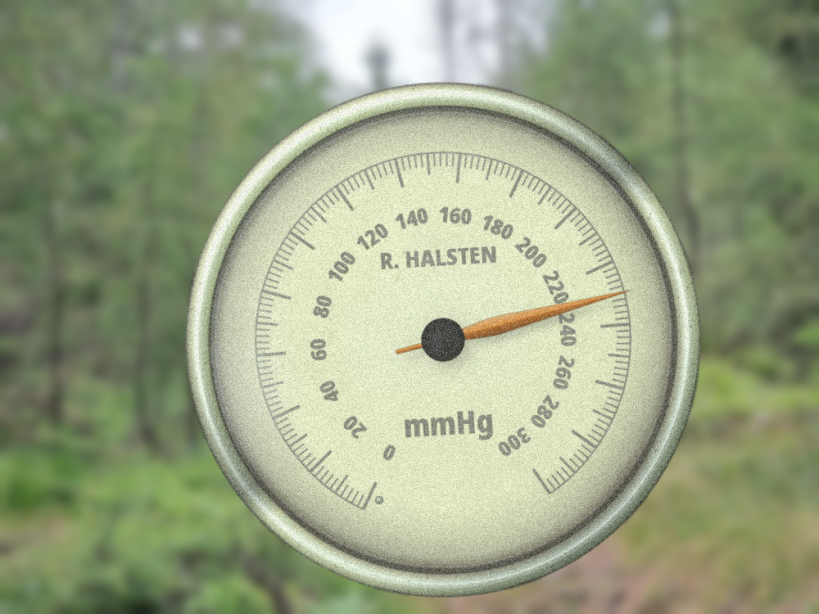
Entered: 230 mmHg
